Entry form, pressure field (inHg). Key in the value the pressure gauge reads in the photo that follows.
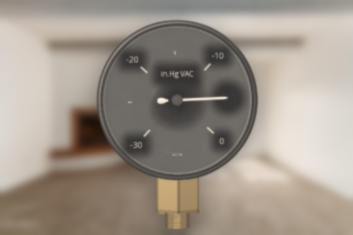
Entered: -5 inHg
